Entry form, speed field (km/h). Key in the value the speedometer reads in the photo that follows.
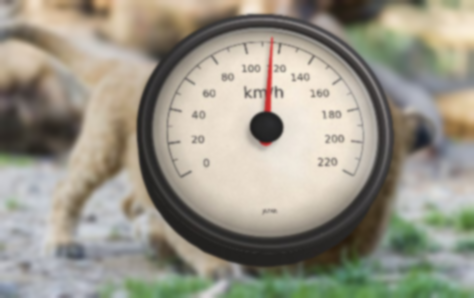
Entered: 115 km/h
